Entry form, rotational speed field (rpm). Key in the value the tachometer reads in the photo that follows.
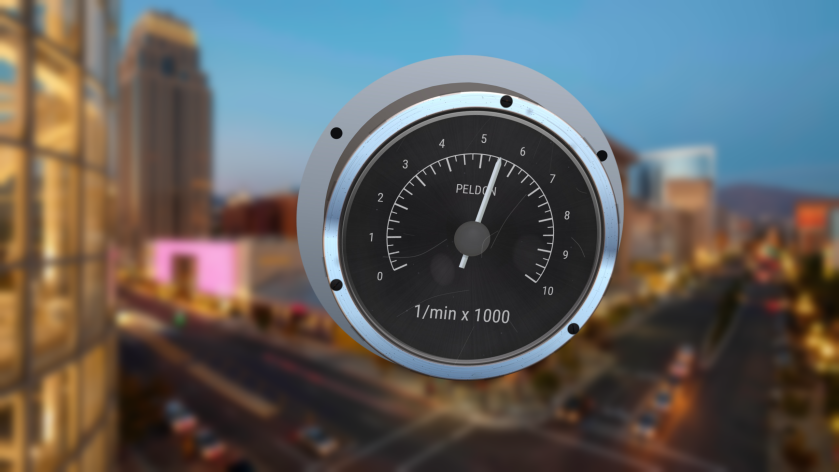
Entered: 5500 rpm
